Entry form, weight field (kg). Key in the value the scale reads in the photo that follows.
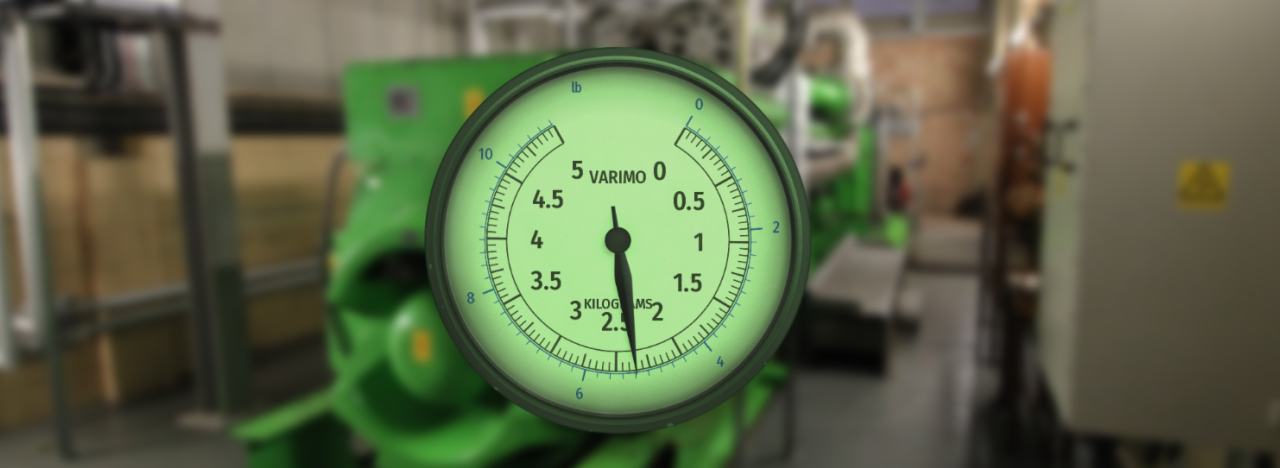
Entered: 2.35 kg
